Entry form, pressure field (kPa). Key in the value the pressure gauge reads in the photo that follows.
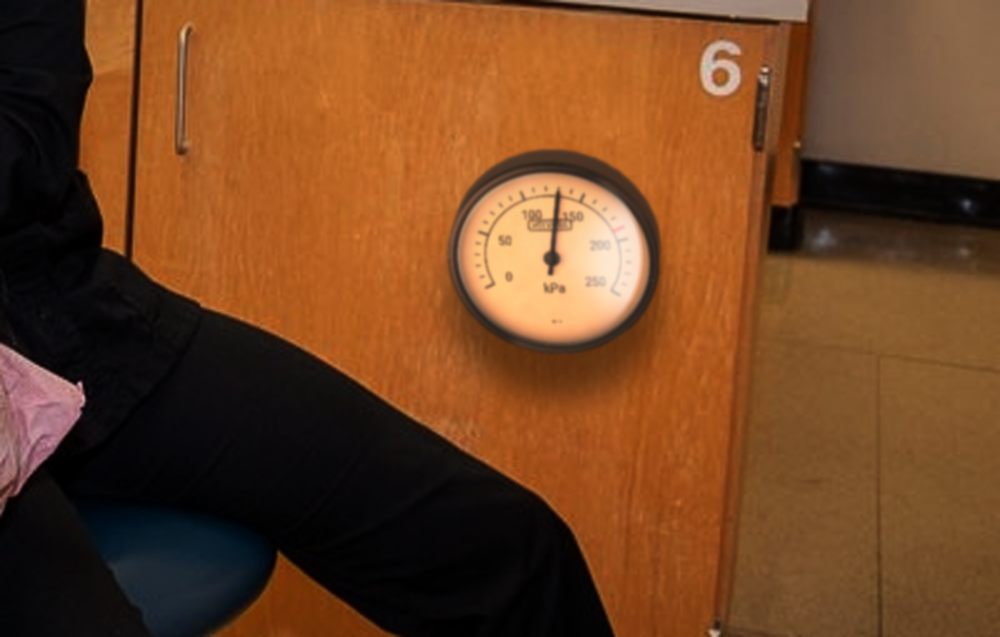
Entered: 130 kPa
